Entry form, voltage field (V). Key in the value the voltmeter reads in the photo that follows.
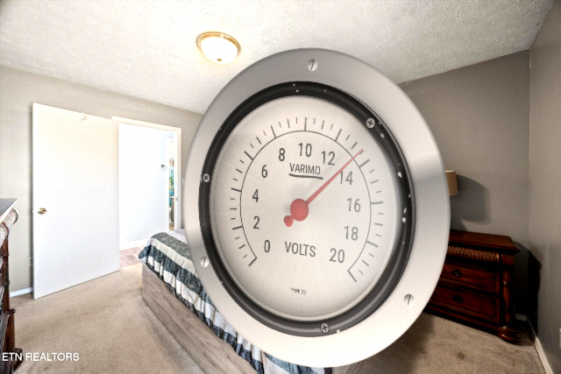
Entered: 13.5 V
